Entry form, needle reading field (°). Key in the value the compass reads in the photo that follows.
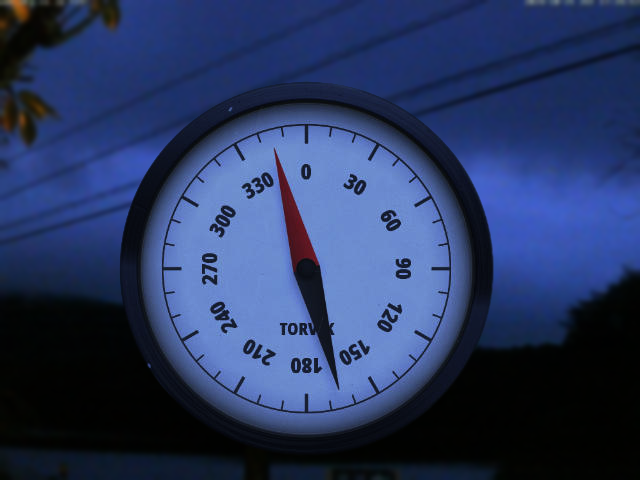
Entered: 345 °
